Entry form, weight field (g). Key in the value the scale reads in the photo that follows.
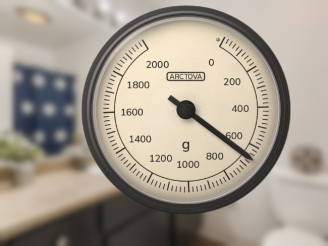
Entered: 660 g
